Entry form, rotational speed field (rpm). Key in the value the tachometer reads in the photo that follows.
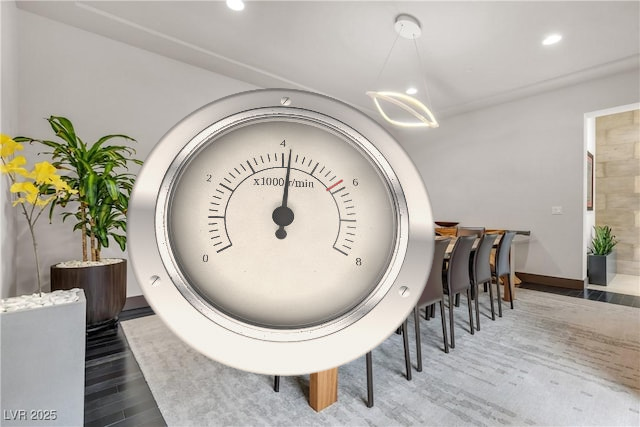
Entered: 4200 rpm
